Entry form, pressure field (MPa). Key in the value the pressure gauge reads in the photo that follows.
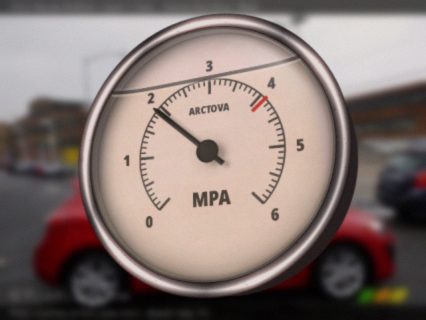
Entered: 1.9 MPa
